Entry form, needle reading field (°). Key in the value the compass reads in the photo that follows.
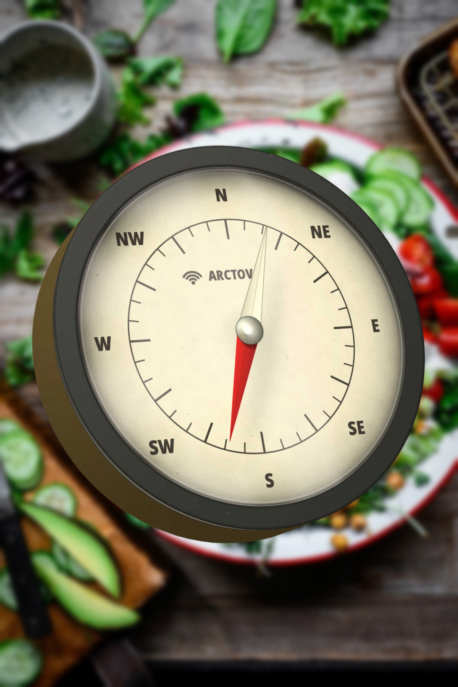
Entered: 200 °
